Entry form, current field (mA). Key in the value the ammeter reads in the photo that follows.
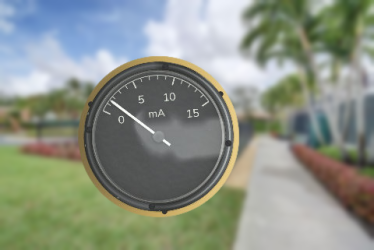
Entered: 1.5 mA
